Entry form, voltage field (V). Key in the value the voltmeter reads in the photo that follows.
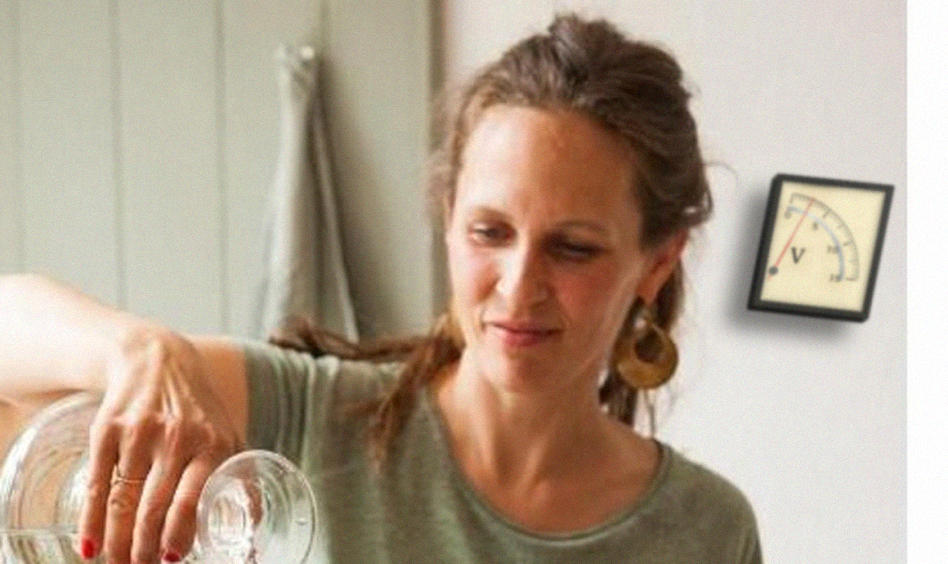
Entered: 2.5 V
